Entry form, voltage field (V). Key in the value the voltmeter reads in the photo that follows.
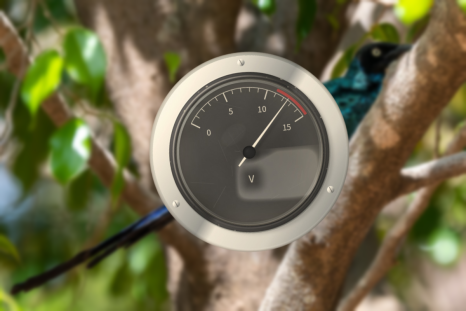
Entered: 12.5 V
